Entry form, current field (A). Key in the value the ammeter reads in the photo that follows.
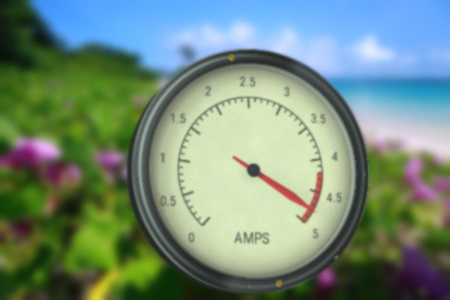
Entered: 4.8 A
